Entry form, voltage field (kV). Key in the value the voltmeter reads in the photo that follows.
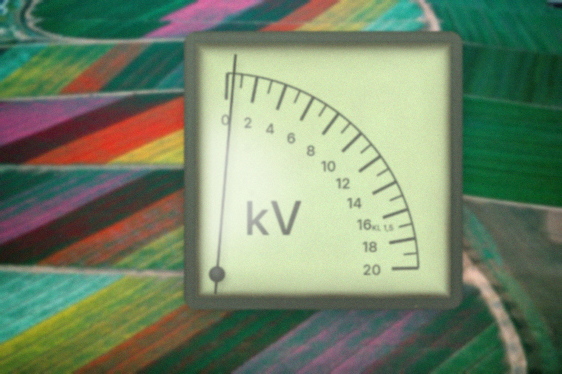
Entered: 0.5 kV
